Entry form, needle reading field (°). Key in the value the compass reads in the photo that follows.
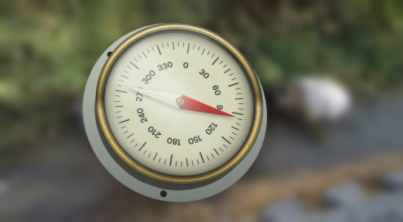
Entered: 95 °
